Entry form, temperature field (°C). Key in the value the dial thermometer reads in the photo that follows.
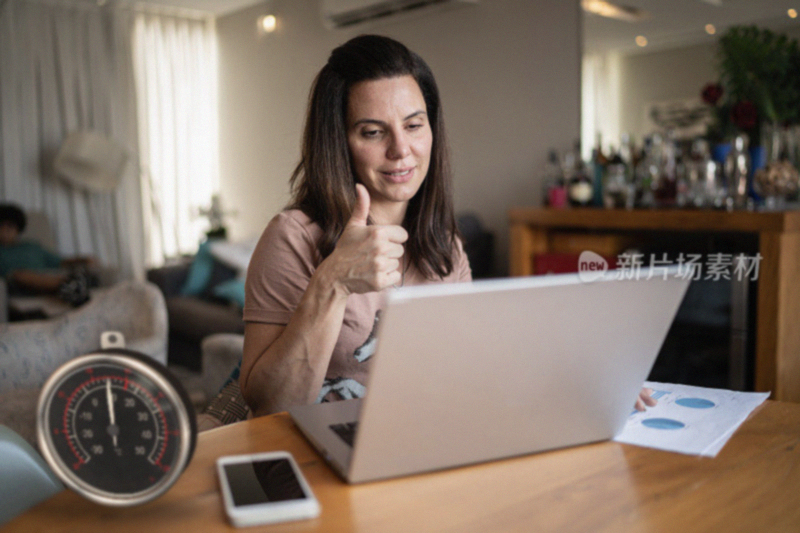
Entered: 10 °C
